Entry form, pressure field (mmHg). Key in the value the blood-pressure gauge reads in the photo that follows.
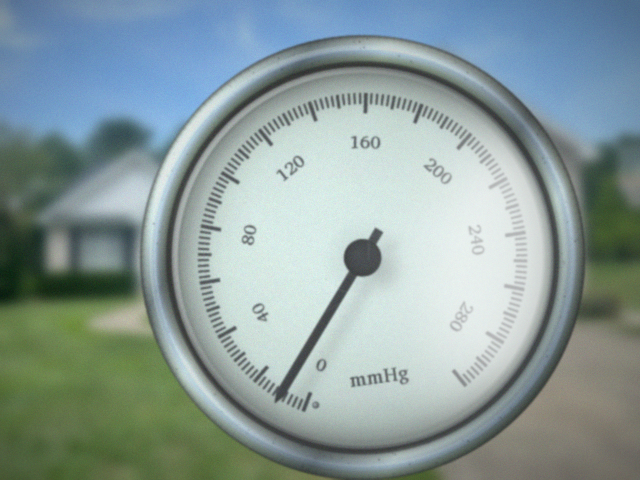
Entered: 10 mmHg
